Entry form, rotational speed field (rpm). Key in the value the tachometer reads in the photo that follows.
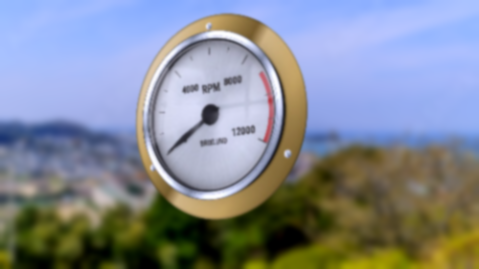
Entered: 0 rpm
